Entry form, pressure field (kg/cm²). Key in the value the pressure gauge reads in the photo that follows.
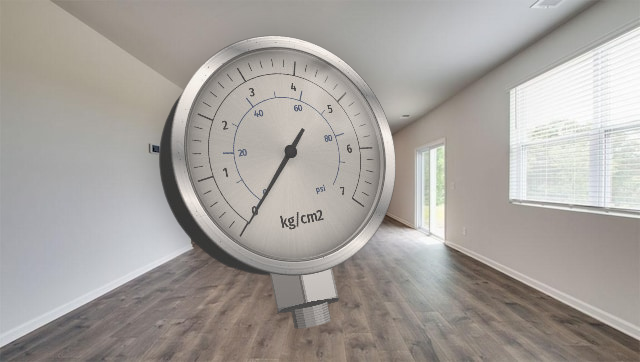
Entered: 0 kg/cm²
